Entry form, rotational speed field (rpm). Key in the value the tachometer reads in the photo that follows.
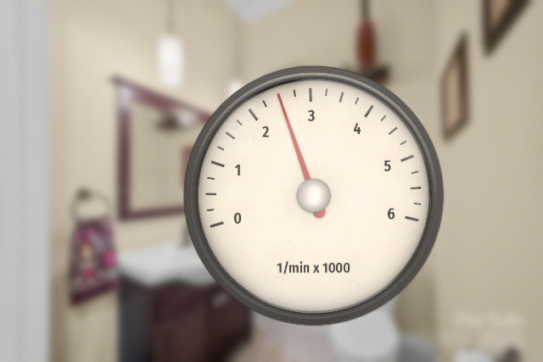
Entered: 2500 rpm
